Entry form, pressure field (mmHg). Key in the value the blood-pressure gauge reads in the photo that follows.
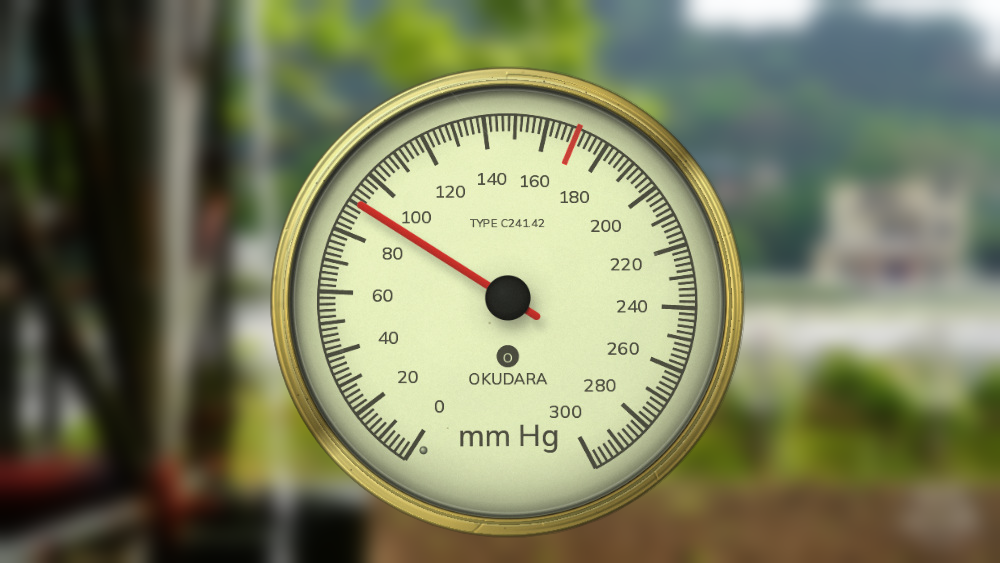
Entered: 90 mmHg
